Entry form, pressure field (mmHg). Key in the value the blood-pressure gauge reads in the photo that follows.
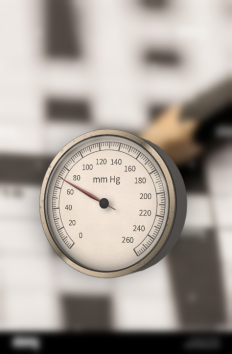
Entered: 70 mmHg
